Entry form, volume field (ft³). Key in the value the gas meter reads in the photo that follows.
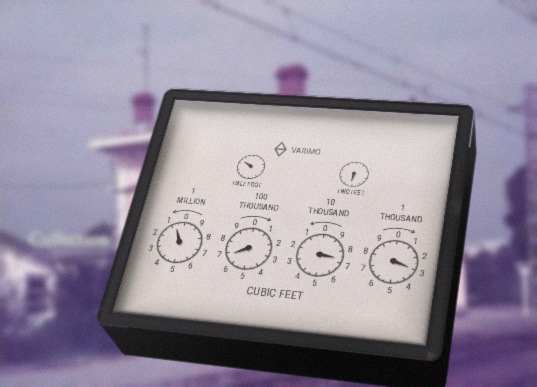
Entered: 67300 ft³
